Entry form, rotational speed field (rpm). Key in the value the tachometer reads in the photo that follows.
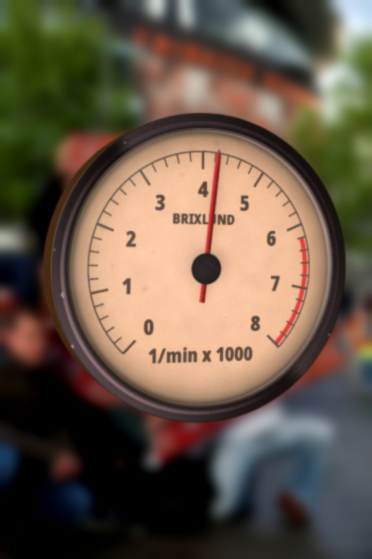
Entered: 4200 rpm
